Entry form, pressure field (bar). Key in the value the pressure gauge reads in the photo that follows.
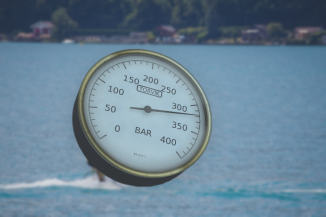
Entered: 320 bar
